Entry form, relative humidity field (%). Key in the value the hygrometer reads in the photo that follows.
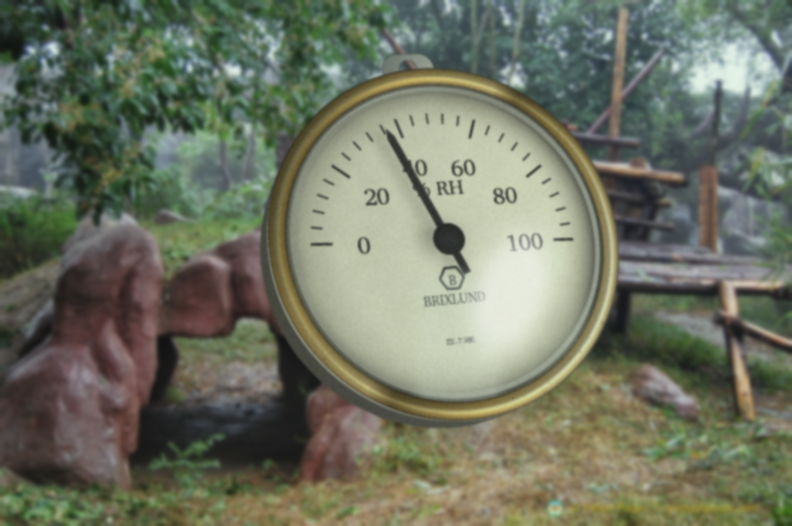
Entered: 36 %
